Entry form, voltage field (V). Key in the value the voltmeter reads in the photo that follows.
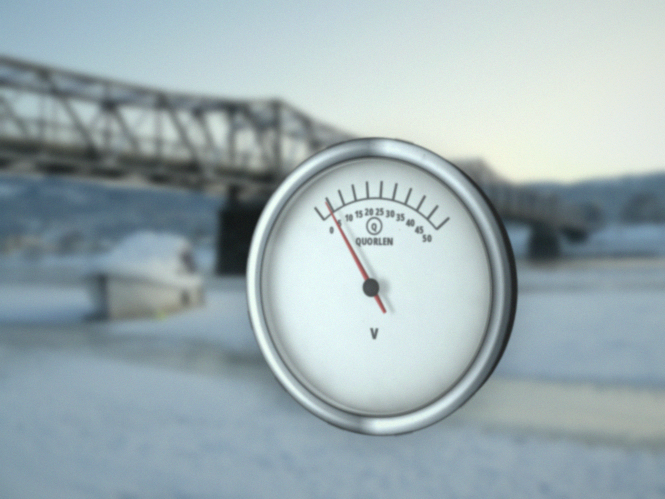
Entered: 5 V
